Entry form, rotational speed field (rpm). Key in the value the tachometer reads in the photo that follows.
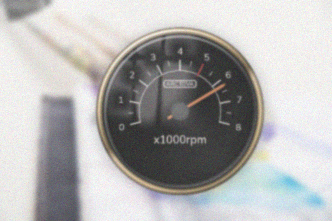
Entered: 6250 rpm
